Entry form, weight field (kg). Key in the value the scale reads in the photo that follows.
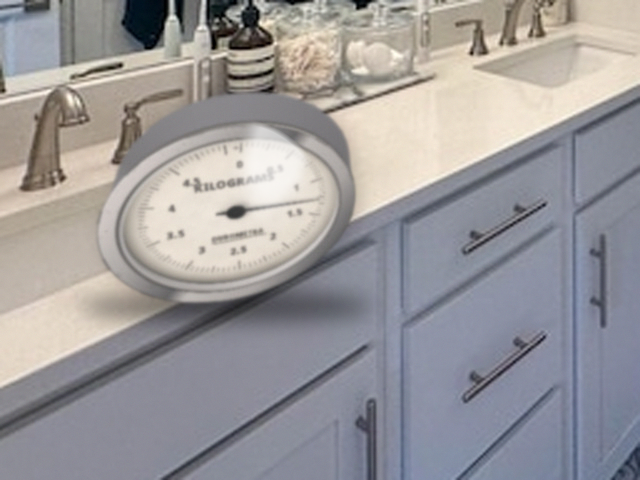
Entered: 1.25 kg
